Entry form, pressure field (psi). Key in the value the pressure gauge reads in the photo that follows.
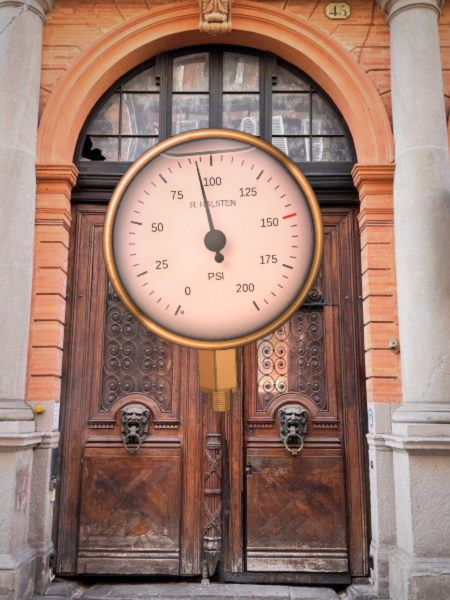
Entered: 92.5 psi
